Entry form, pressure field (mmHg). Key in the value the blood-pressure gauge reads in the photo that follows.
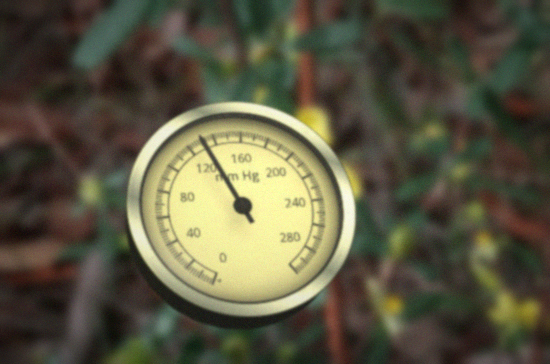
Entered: 130 mmHg
